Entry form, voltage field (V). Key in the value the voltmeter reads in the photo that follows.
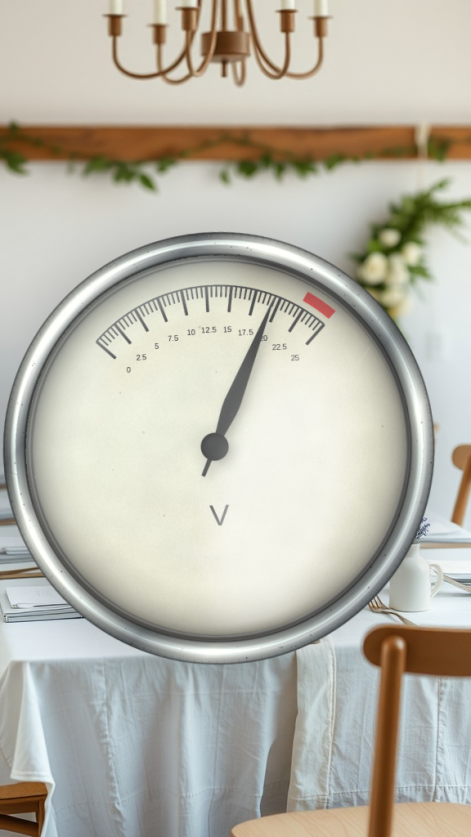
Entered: 19.5 V
